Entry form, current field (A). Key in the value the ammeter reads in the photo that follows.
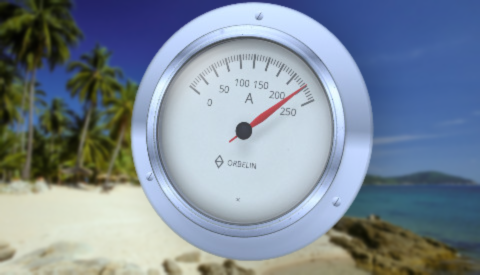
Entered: 225 A
